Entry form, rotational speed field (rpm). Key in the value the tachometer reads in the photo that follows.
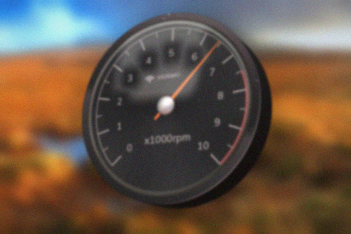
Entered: 6500 rpm
